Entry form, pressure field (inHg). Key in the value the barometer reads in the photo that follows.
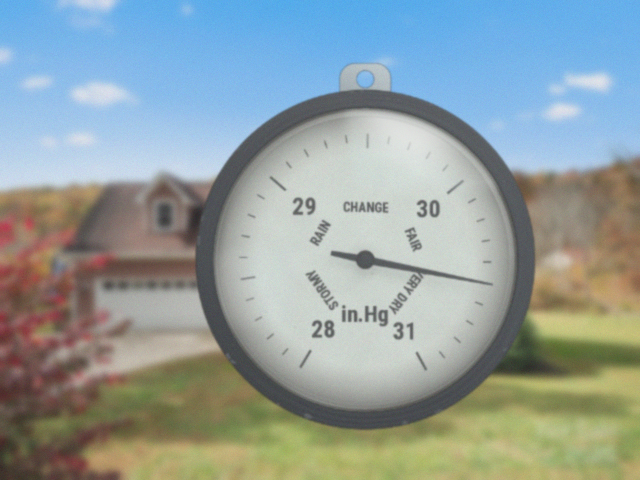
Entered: 30.5 inHg
